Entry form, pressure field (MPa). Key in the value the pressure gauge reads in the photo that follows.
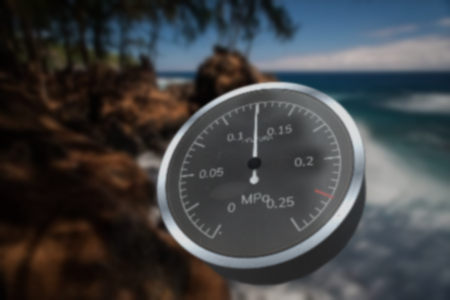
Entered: 0.125 MPa
